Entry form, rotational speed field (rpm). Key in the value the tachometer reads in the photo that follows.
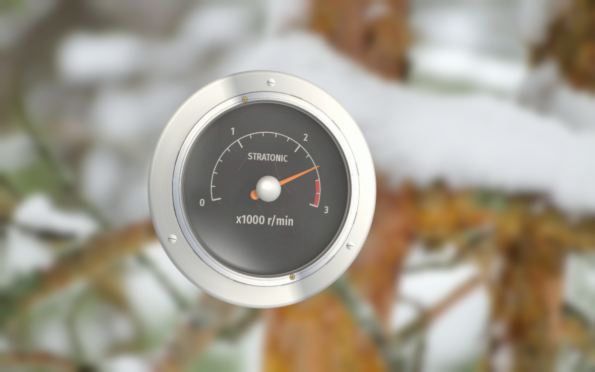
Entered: 2400 rpm
